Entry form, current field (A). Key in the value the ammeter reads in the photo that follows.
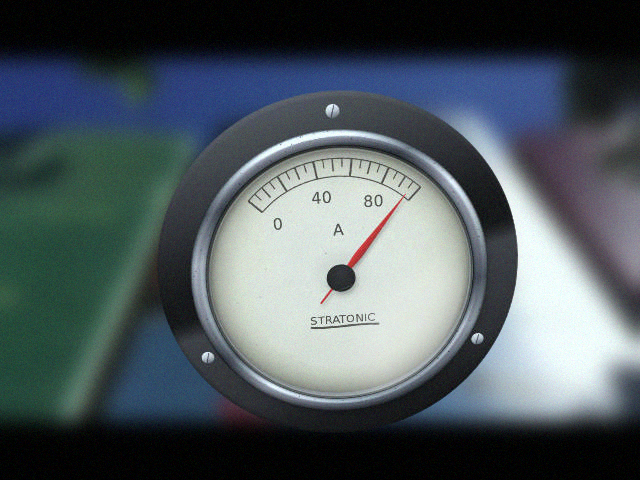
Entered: 95 A
